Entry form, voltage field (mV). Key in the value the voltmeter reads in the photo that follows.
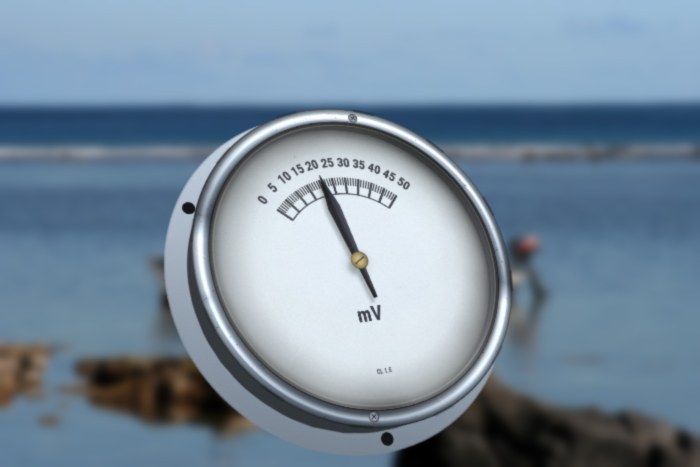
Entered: 20 mV
